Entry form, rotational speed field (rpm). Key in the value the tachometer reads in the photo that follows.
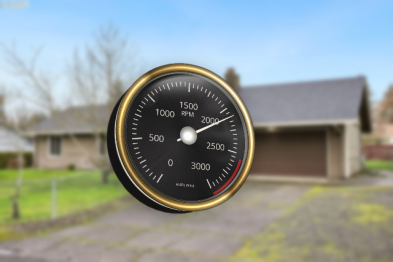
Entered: 2100 rpm
